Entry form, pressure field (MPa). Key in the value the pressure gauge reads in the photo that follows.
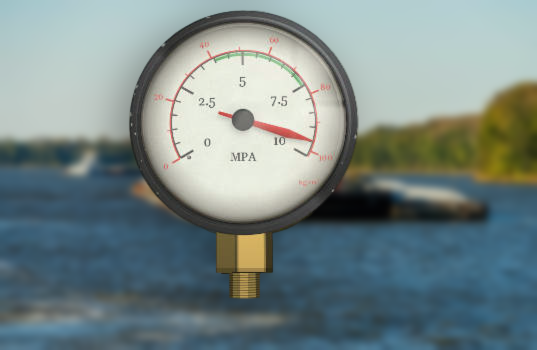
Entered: 9.5 MPa
